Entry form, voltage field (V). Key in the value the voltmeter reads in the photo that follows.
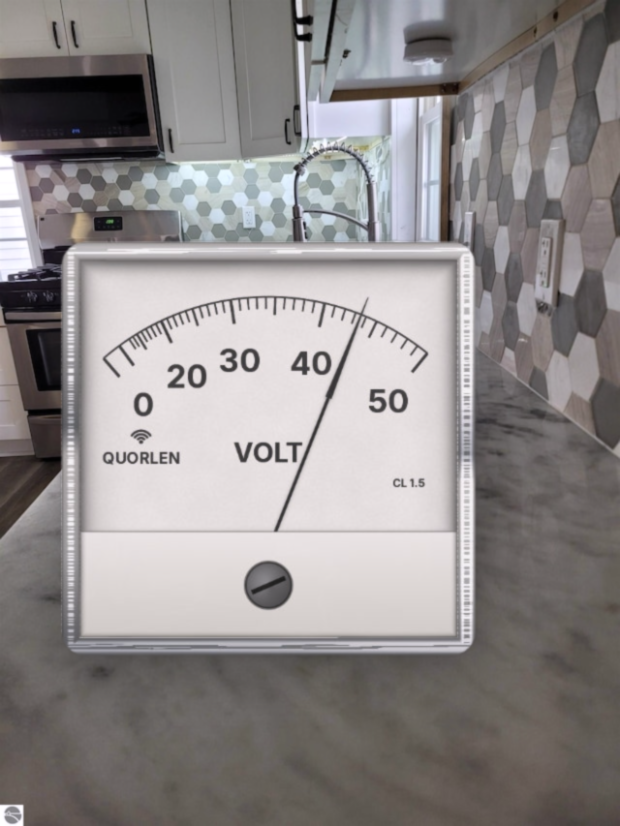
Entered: 43.5 V
